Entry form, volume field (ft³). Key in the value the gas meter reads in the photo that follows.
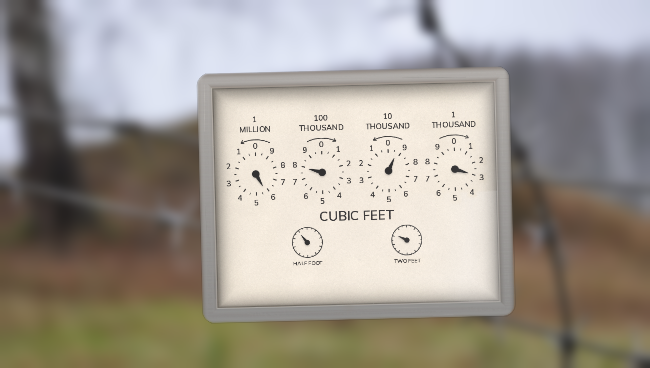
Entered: 579300 ft³
